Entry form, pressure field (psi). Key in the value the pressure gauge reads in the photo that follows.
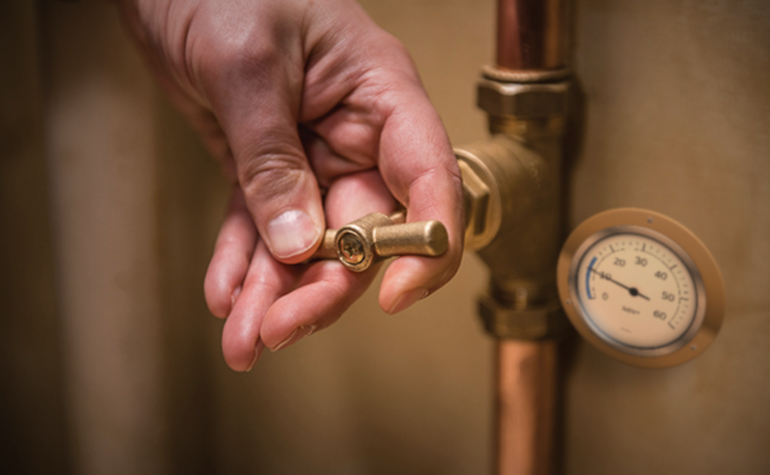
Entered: 10 psi
